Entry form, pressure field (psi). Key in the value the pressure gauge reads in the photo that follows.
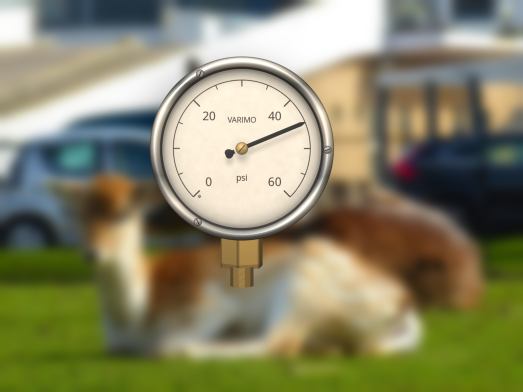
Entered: 45 psi
